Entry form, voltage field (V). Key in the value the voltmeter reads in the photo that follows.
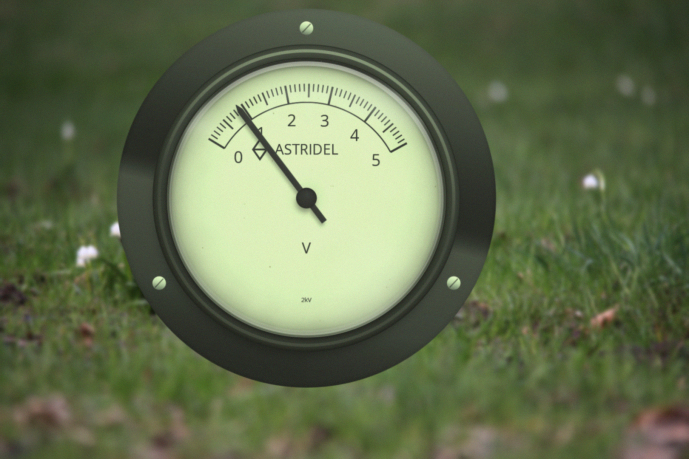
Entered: 0.9 V
